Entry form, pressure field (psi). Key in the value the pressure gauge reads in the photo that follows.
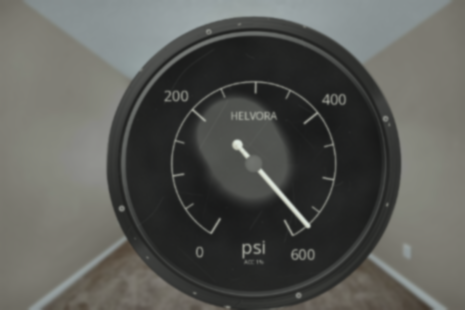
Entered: 575 psi
